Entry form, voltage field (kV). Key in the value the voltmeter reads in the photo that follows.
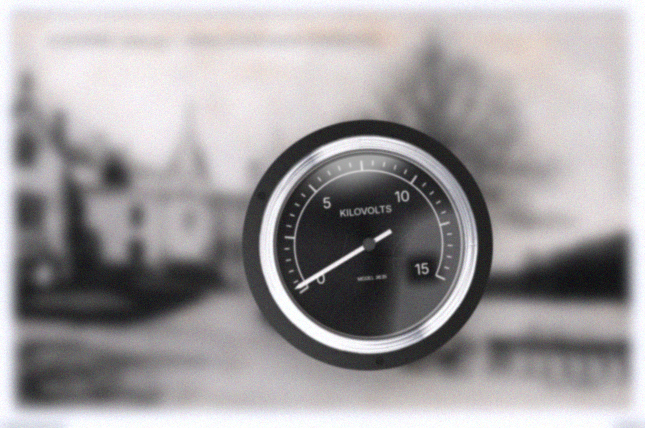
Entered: 0.25 kV
